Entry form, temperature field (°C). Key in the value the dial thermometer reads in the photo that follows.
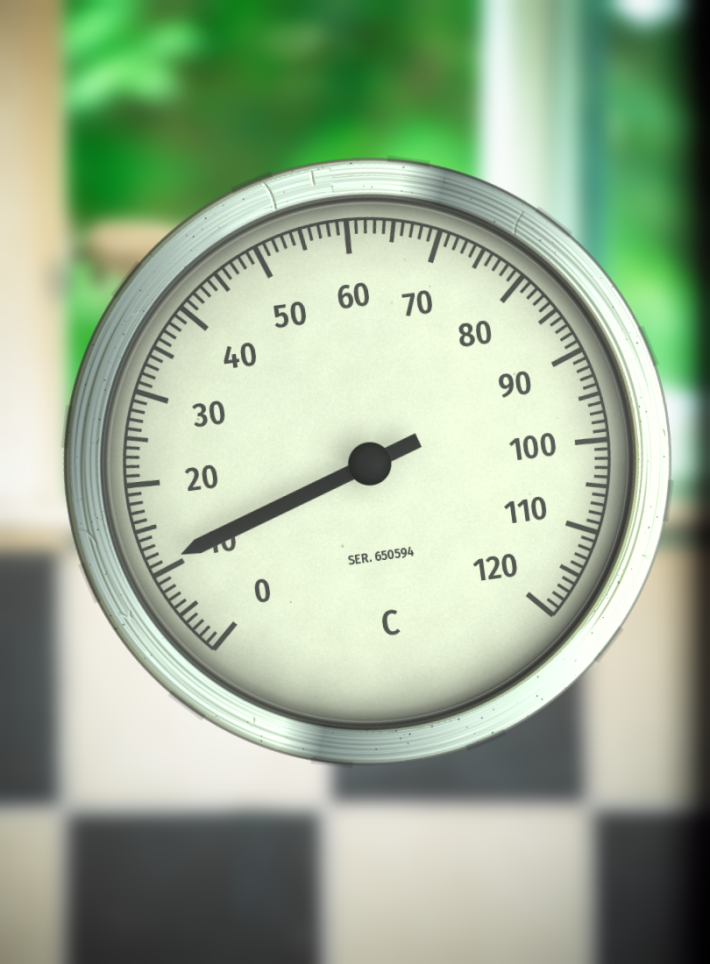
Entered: 11 °C
